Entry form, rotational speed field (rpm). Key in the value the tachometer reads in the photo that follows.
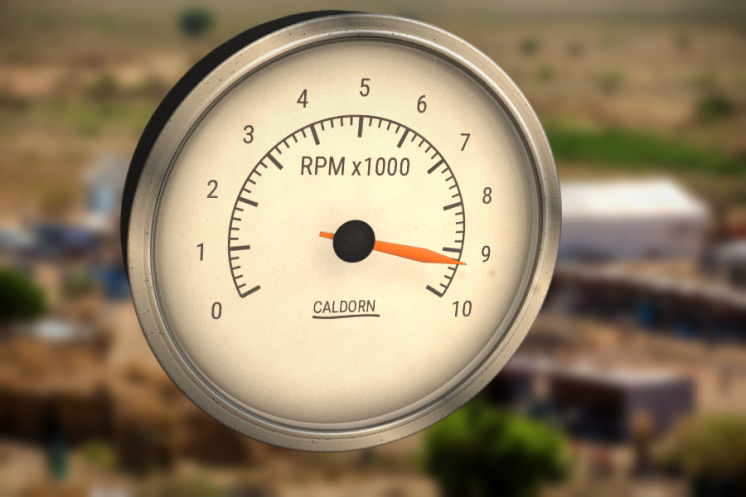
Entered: 9200 rpm
